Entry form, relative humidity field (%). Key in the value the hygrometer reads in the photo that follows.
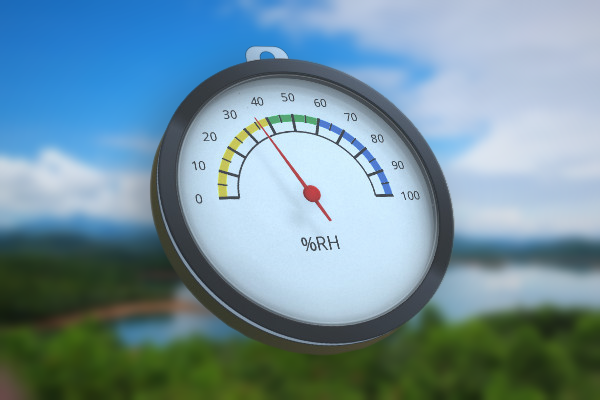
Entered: 35 %
